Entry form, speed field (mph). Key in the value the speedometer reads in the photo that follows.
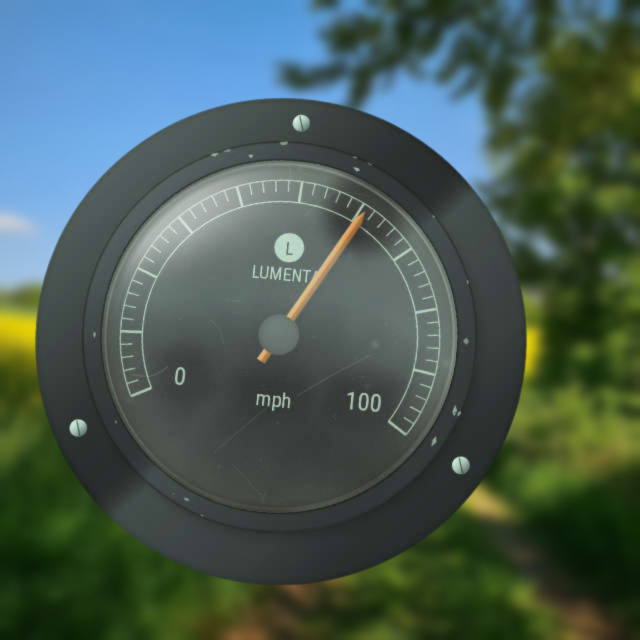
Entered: 61 mph
